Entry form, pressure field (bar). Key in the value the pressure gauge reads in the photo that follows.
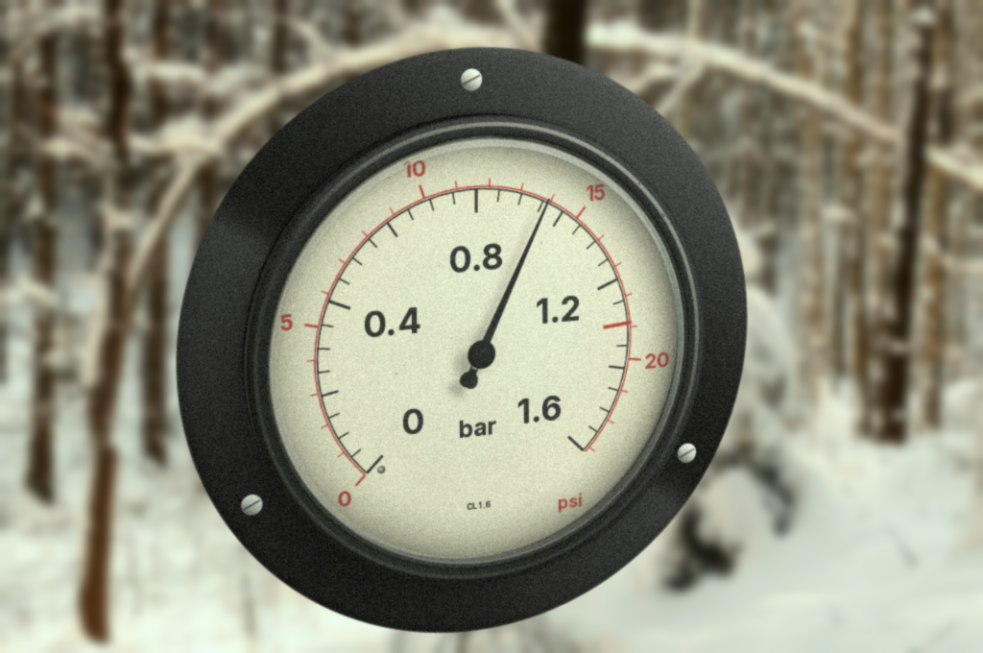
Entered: 0.95 bar
